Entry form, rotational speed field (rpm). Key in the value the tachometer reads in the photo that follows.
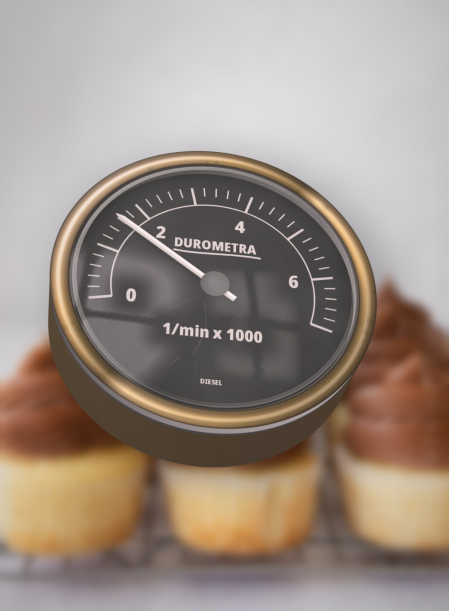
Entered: 1600 rpm
